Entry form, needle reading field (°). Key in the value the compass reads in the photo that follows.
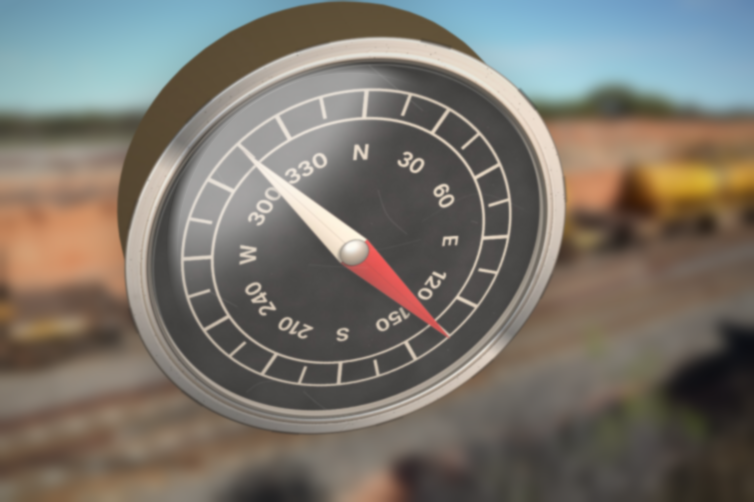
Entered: 135 °
